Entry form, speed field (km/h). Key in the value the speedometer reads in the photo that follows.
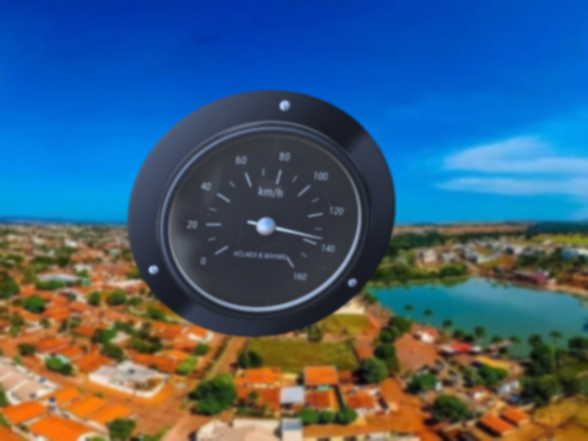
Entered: 135 km/h
